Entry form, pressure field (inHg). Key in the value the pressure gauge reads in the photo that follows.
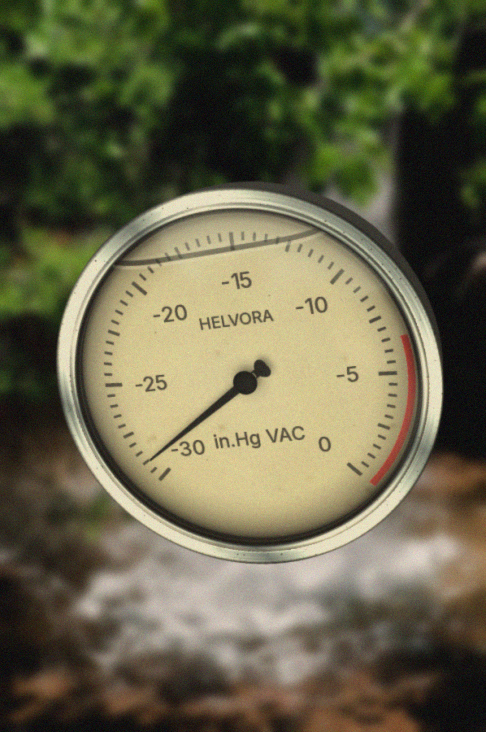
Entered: -29 inHg
